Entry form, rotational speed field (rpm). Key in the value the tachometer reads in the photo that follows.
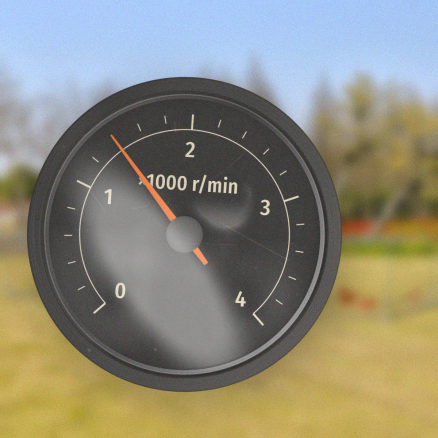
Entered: 1400 rpm
